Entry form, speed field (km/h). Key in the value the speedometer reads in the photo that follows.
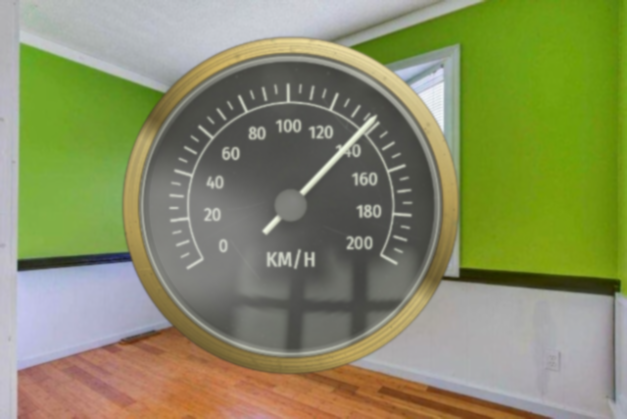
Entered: 137.5 km/h
